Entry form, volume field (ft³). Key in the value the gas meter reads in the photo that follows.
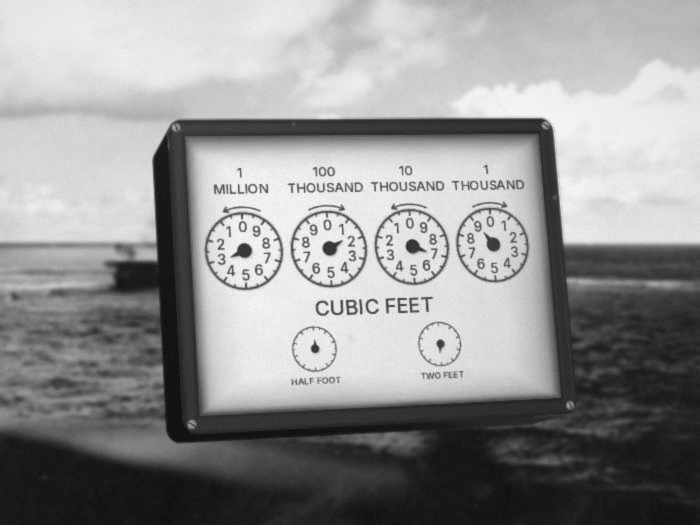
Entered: 316900 ft³
